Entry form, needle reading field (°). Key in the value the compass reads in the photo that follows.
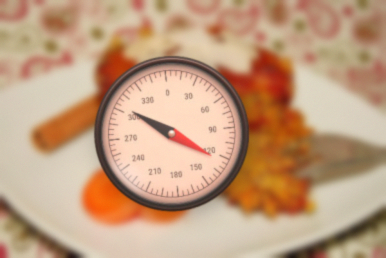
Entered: 125 °
